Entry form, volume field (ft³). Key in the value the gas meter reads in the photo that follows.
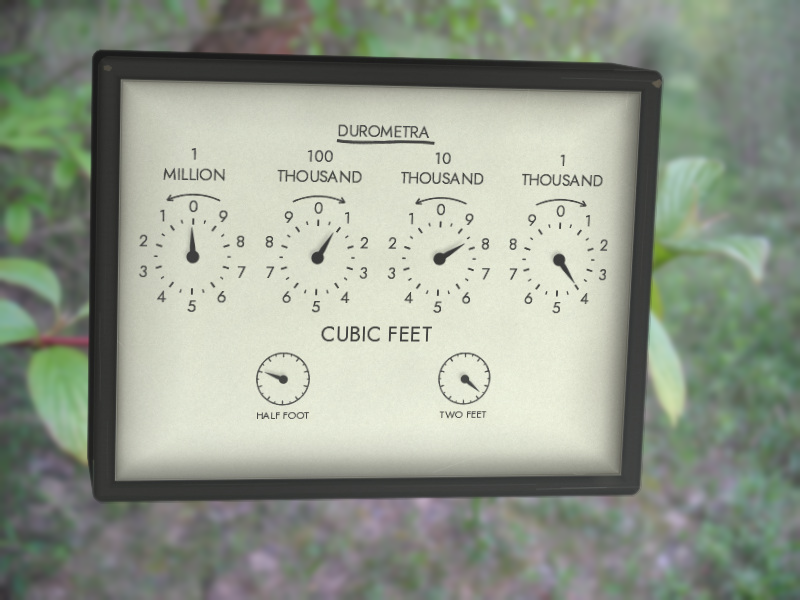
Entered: 8400 ft³
